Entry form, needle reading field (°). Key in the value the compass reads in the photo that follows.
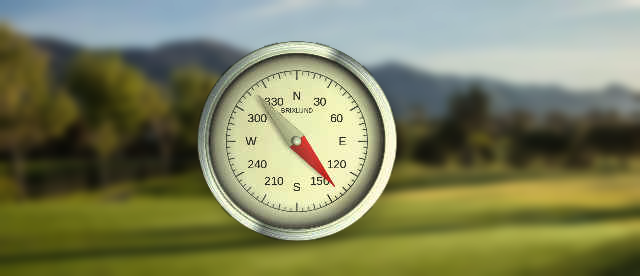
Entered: 140 °
